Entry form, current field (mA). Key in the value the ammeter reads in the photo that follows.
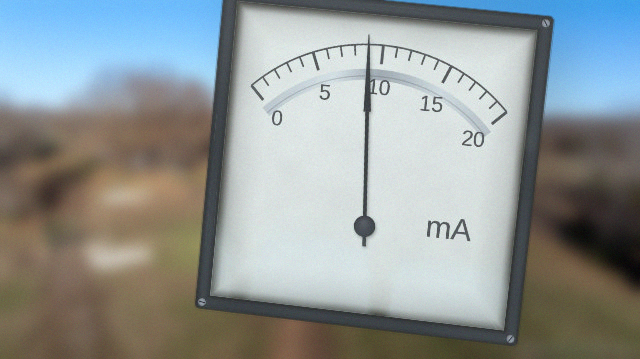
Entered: 9 mA
